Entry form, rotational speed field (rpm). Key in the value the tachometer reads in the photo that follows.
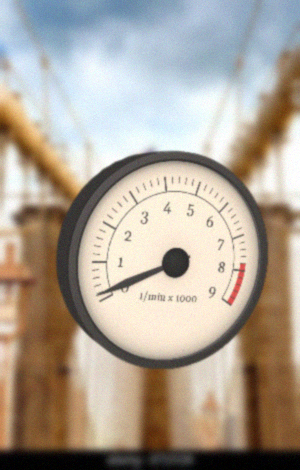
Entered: 200 rpm
